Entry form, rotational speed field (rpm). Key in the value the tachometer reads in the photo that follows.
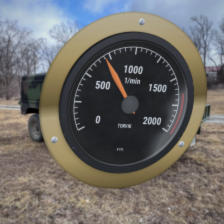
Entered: 700 rpm
